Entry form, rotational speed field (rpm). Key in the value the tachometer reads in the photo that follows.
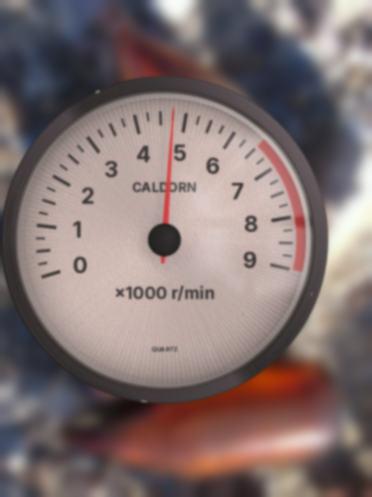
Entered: 4750 rpm
